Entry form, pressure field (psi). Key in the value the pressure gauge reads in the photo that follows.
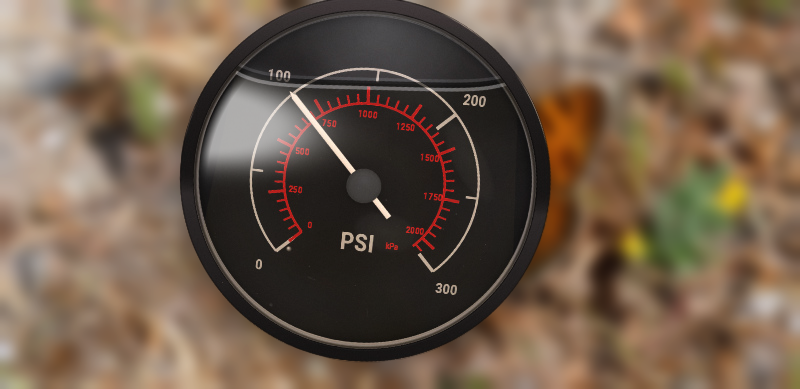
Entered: 100 psi
